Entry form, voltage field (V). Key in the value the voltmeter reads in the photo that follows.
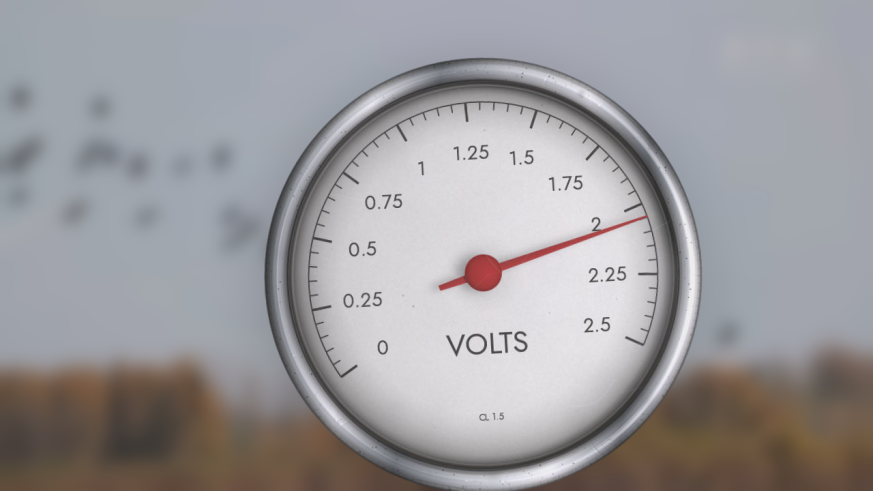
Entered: 2.05 V
